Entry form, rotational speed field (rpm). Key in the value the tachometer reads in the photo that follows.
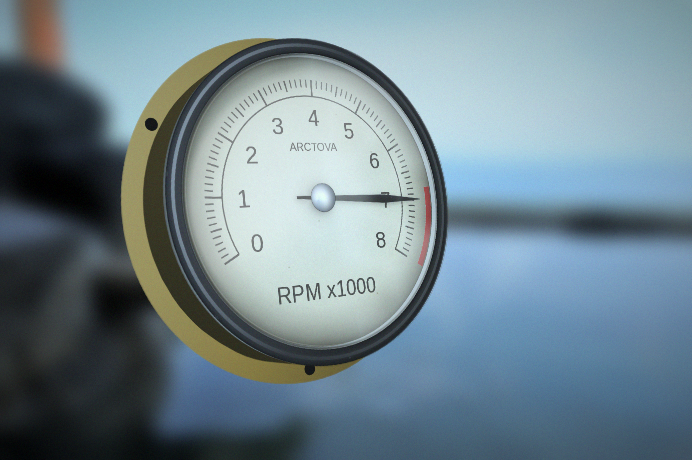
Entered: 7000 rpm
